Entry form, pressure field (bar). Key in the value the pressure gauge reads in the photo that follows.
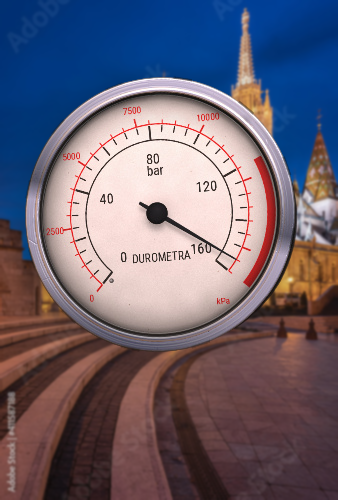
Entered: 155 bar
